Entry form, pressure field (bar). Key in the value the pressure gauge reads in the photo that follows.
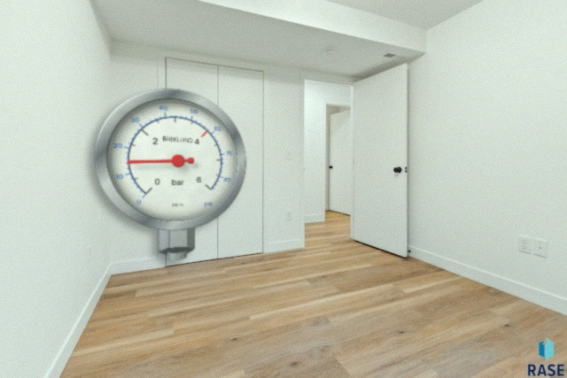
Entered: 1 bar
